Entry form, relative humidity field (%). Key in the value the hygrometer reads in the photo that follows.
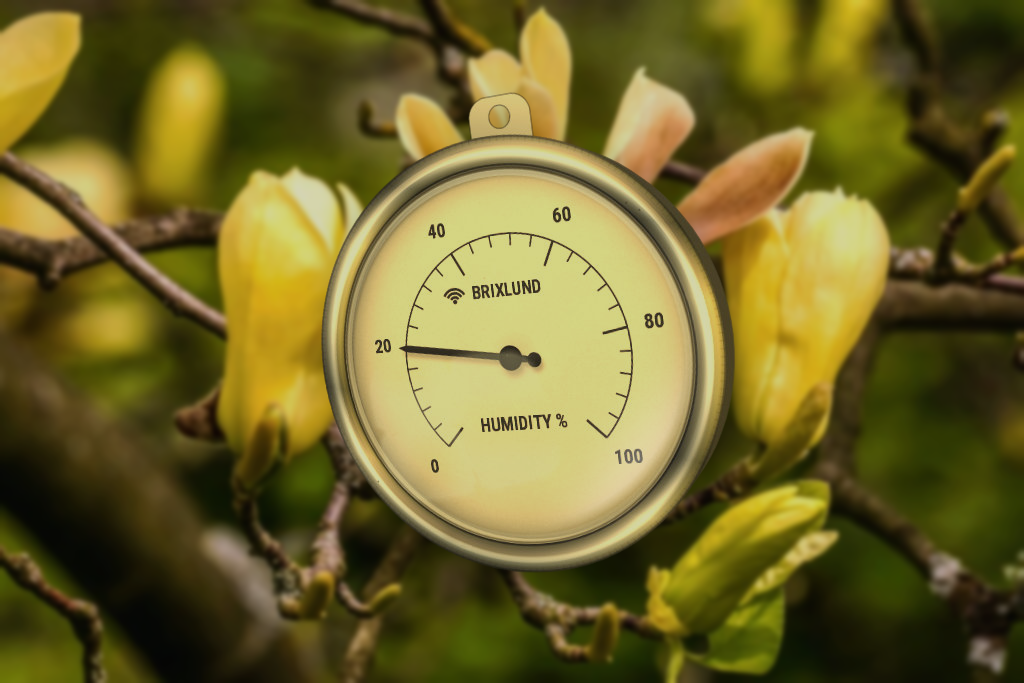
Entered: 20 %
